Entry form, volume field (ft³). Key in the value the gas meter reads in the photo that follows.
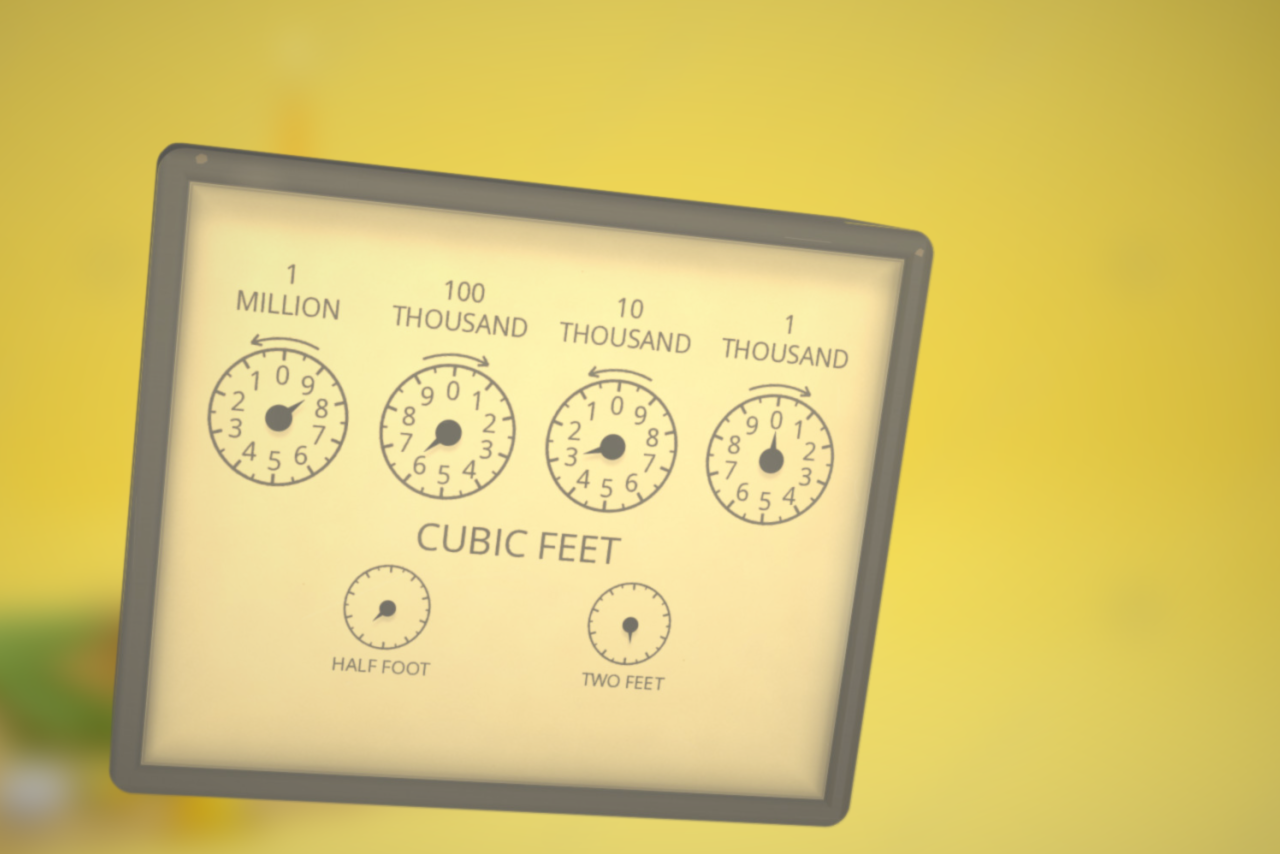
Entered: 863000 ft³
